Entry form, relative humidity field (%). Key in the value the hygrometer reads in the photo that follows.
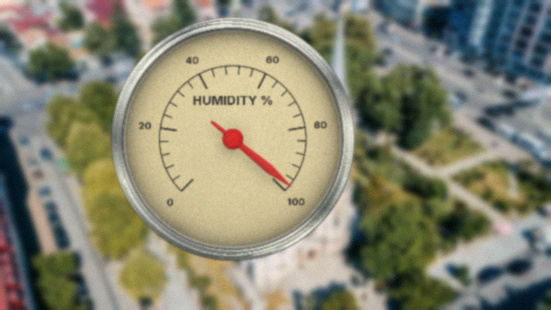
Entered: 98 %
